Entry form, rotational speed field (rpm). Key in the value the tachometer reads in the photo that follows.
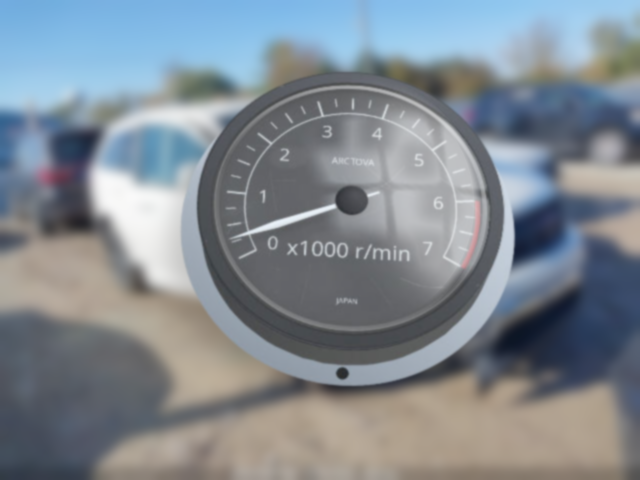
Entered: 250 rpm
